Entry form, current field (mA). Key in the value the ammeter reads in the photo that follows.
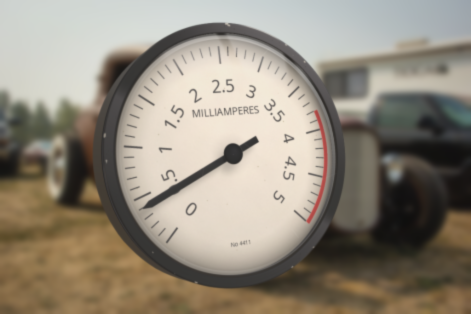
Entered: 0.4 mA
